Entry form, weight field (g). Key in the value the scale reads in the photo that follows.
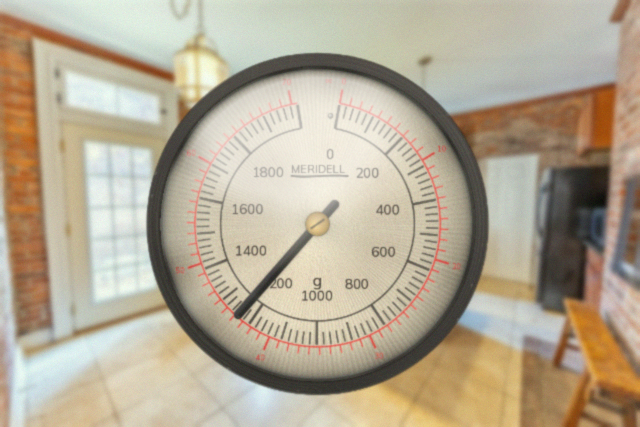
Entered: 1240 g
